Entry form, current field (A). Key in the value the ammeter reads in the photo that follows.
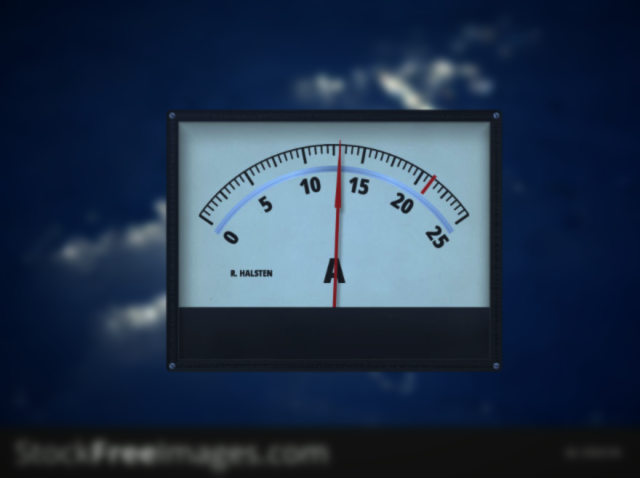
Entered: 13 A
